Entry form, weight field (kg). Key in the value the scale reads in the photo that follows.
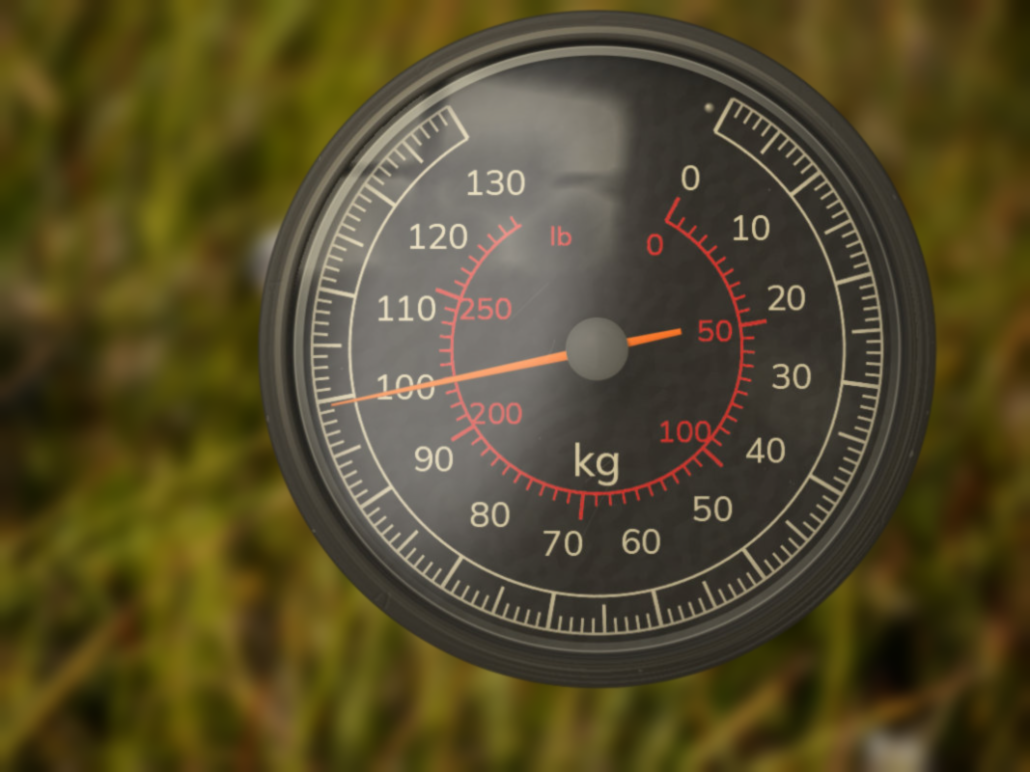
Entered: 99.5 kg
